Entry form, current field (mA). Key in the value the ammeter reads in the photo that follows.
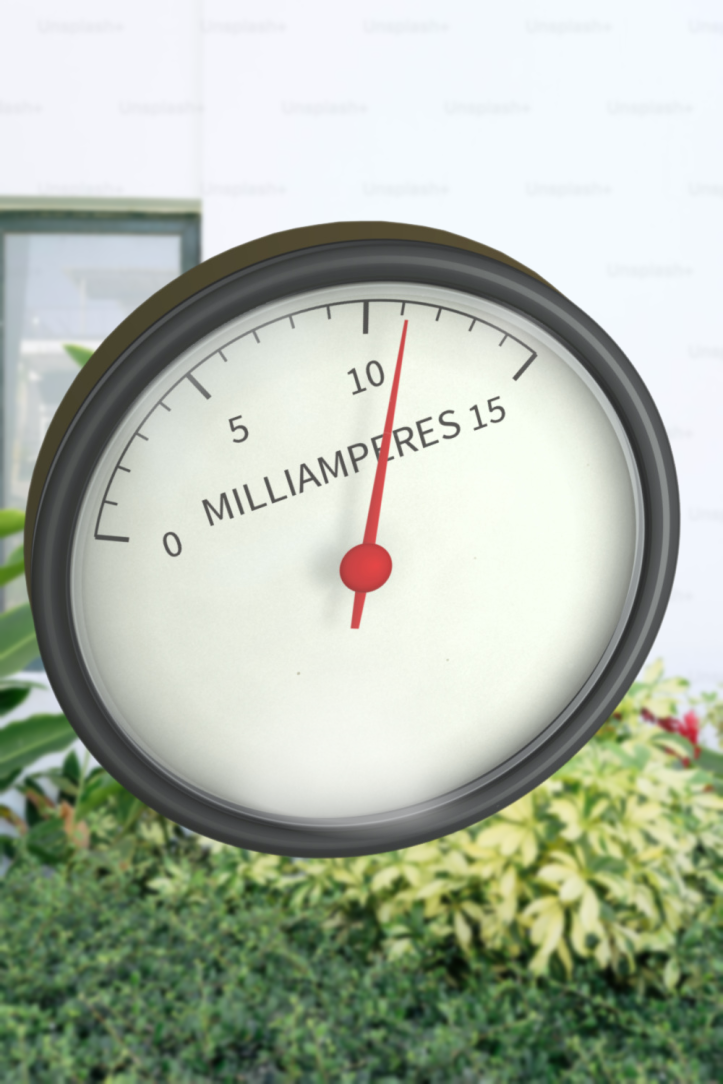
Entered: 11 mA
